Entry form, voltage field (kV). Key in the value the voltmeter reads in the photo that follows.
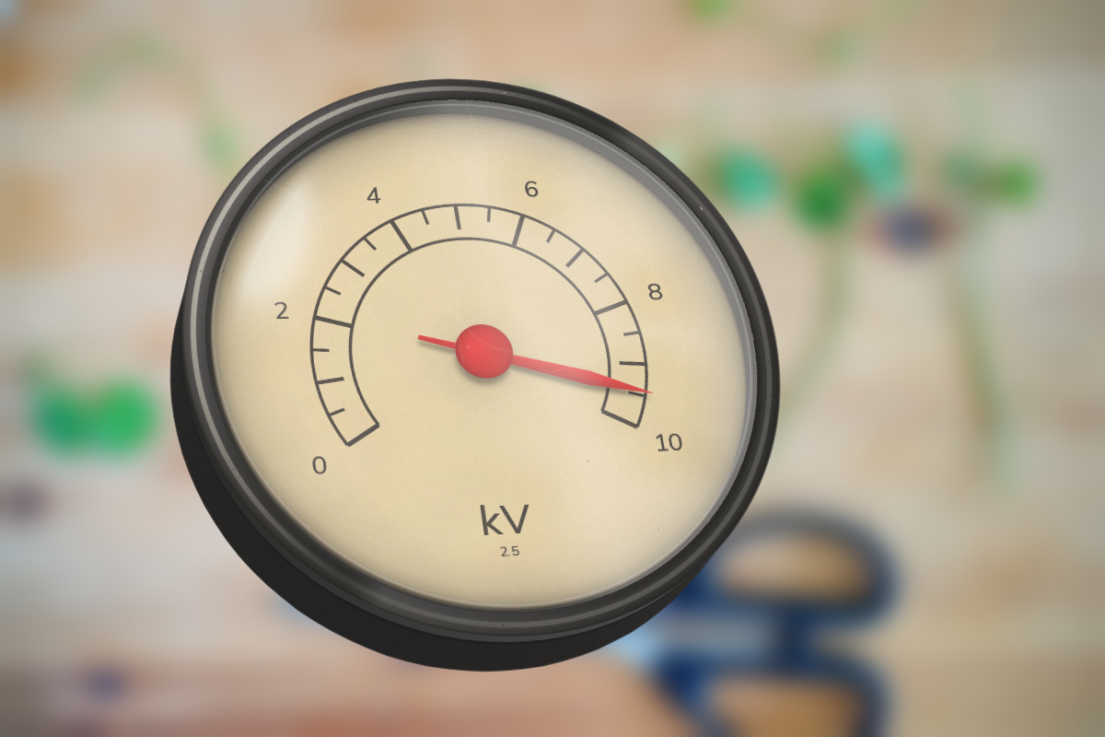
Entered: 9.5 kV
